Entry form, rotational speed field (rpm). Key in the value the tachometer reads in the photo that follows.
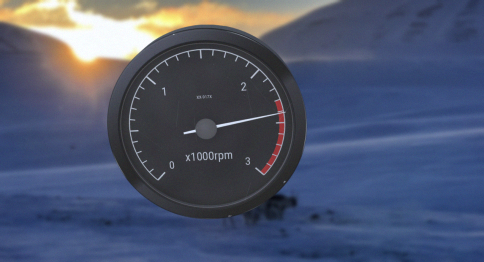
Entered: 2400 rpm
